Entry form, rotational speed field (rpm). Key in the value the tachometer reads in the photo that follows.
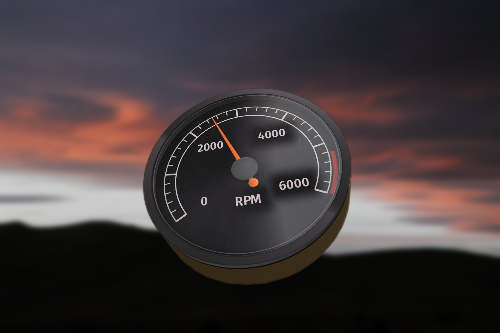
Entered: 2500 rpm
